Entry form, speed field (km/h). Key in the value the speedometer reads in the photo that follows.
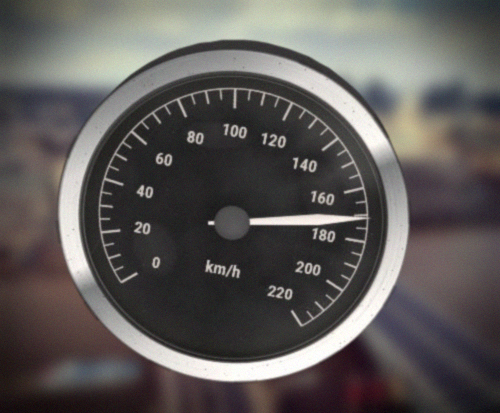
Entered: 170 km/h
